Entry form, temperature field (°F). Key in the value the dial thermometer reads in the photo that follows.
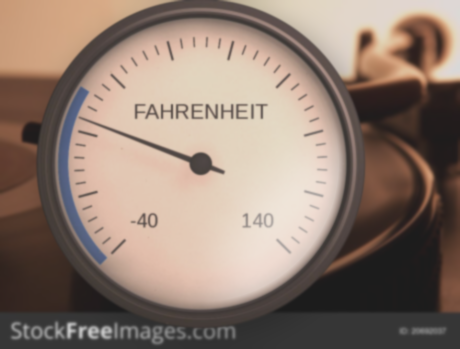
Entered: 4 °F
